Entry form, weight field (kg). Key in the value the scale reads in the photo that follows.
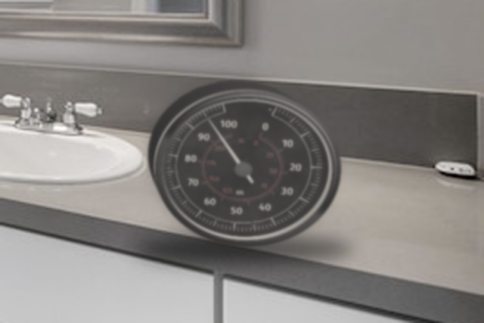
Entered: 95 kg
